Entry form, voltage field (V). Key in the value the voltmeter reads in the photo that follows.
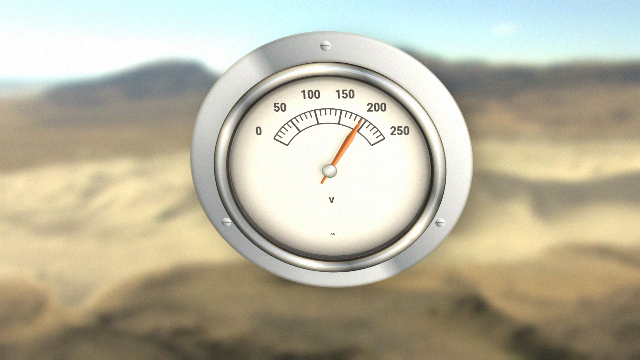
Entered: 190 V
